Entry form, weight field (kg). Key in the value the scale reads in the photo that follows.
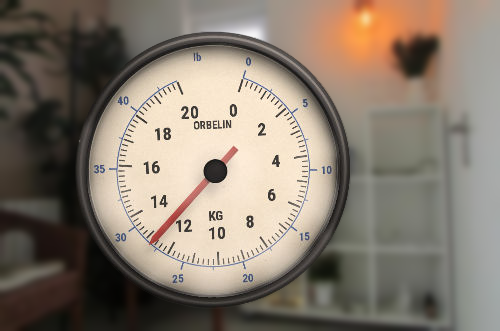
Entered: 12.8 kg
